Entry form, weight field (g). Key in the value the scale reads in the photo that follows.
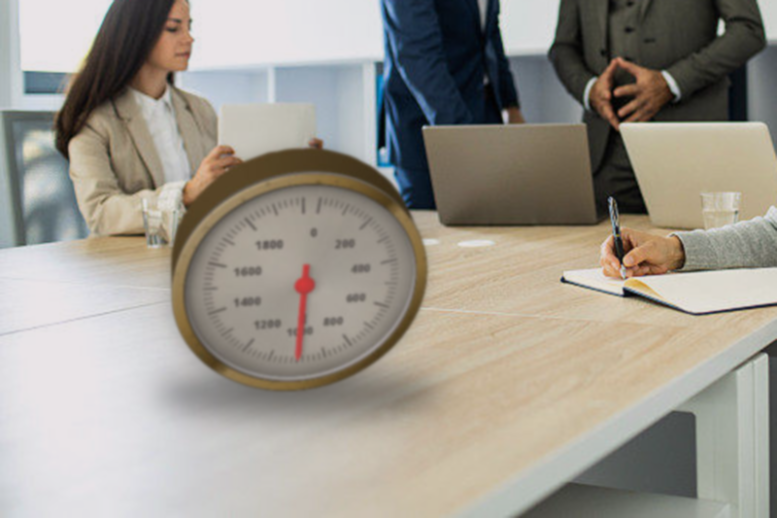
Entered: 1000 g
